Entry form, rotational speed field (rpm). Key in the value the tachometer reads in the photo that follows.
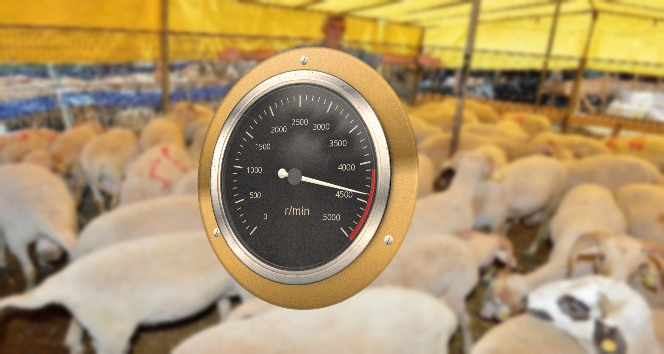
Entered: 4400 rpm
